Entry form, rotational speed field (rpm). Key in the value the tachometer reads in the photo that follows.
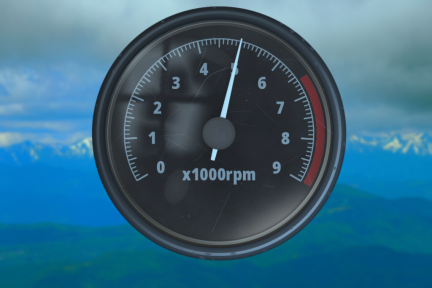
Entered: 5000 rpm
